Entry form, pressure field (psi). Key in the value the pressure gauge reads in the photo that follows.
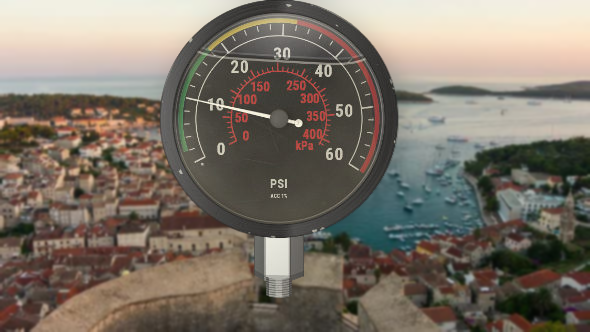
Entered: 10 psi
